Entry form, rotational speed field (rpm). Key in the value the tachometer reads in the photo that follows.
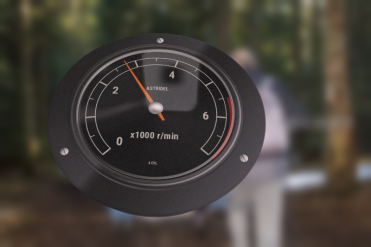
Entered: 2750 rpm
